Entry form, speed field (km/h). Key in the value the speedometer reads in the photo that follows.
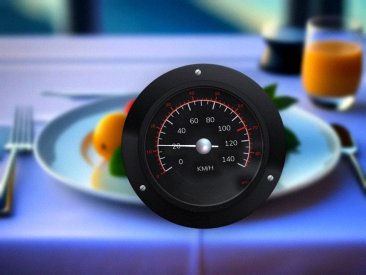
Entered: 20 km/h
